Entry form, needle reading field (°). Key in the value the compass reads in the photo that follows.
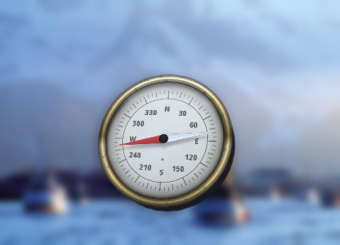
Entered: 260 °
